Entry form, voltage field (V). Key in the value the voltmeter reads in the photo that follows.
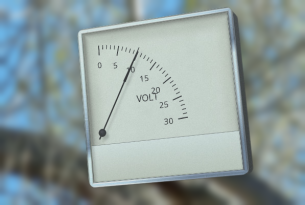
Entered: 10 V
